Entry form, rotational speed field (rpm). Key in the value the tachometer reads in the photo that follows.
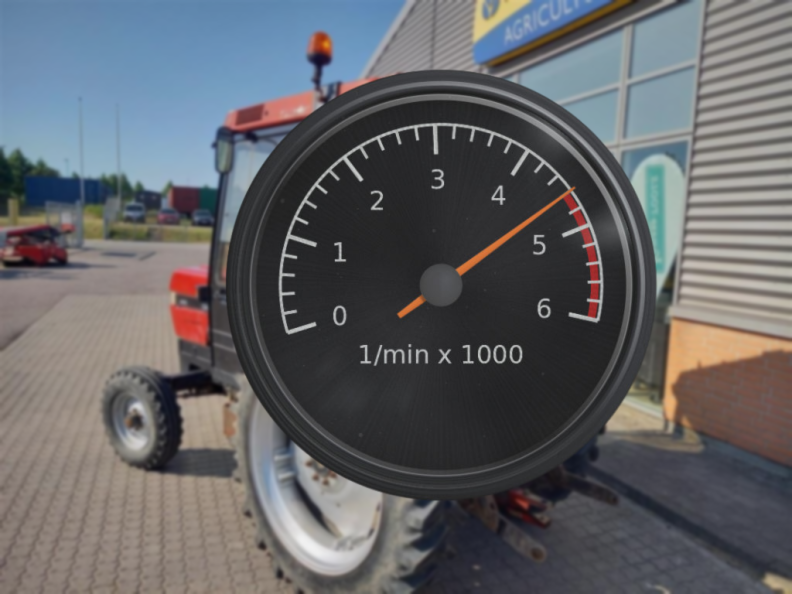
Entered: 4600 rpm
